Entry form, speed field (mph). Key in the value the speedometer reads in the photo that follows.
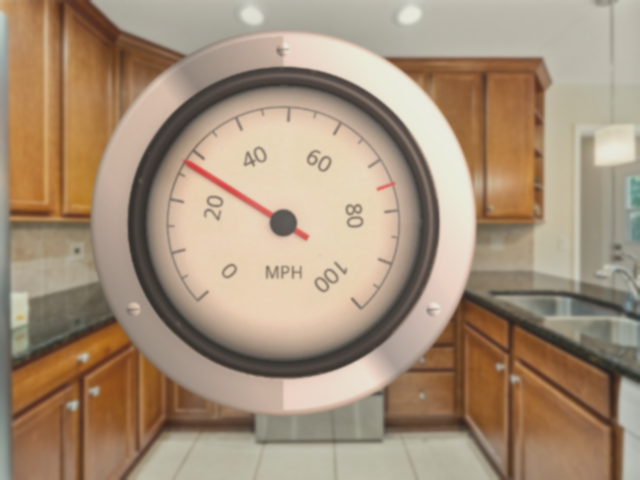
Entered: 27.5 mph
